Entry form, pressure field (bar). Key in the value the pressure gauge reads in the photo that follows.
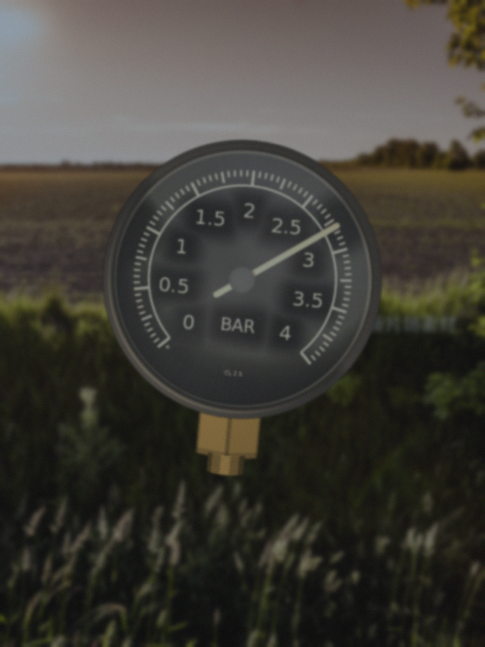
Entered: 2.8 bar
